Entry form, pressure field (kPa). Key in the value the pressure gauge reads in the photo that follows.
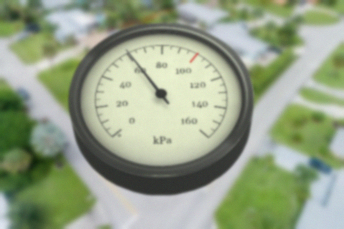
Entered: 60 kPa
